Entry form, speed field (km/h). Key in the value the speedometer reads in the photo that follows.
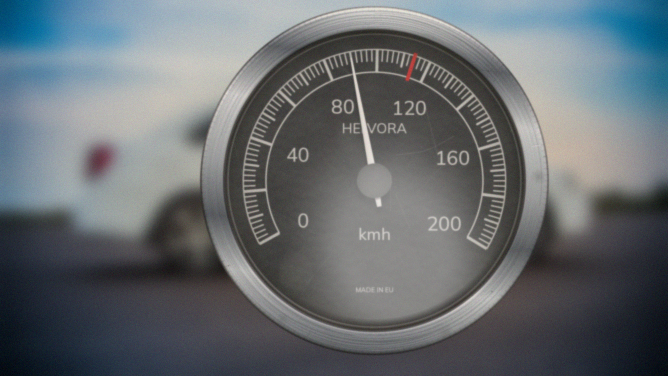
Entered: 90 km/h
